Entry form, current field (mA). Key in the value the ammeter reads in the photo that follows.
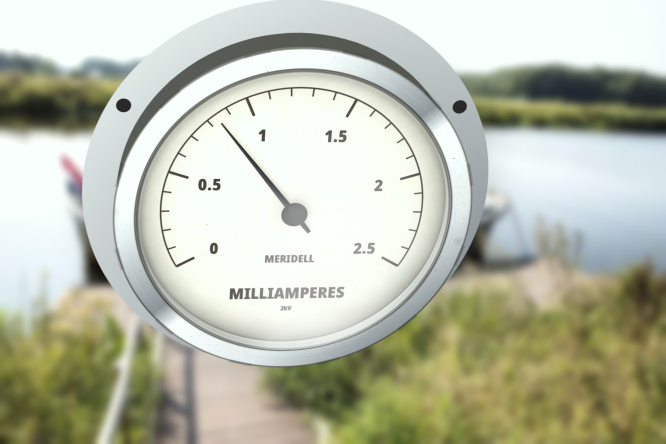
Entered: 0.85 mA
